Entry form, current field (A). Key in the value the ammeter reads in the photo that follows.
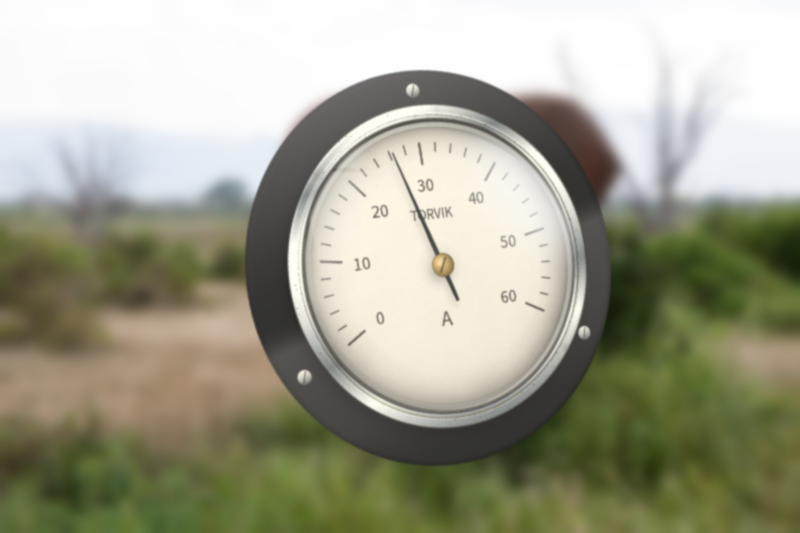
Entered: 26 A
